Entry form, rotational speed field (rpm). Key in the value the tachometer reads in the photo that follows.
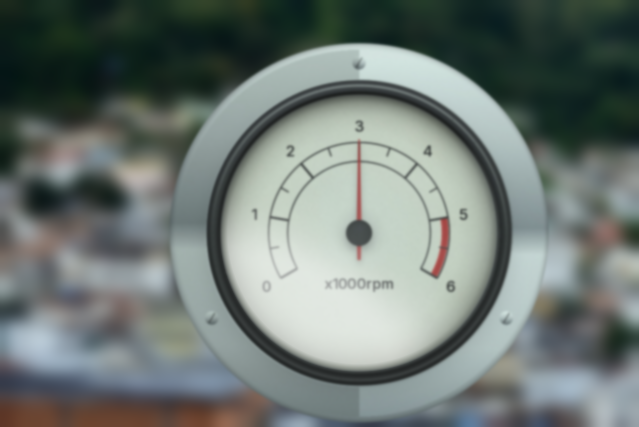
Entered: 3000 rpm
